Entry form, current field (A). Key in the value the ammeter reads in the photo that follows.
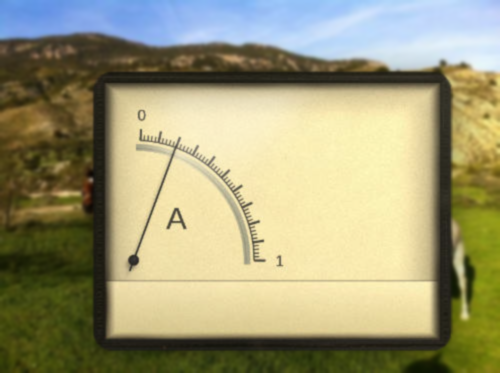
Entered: 0.2 A
